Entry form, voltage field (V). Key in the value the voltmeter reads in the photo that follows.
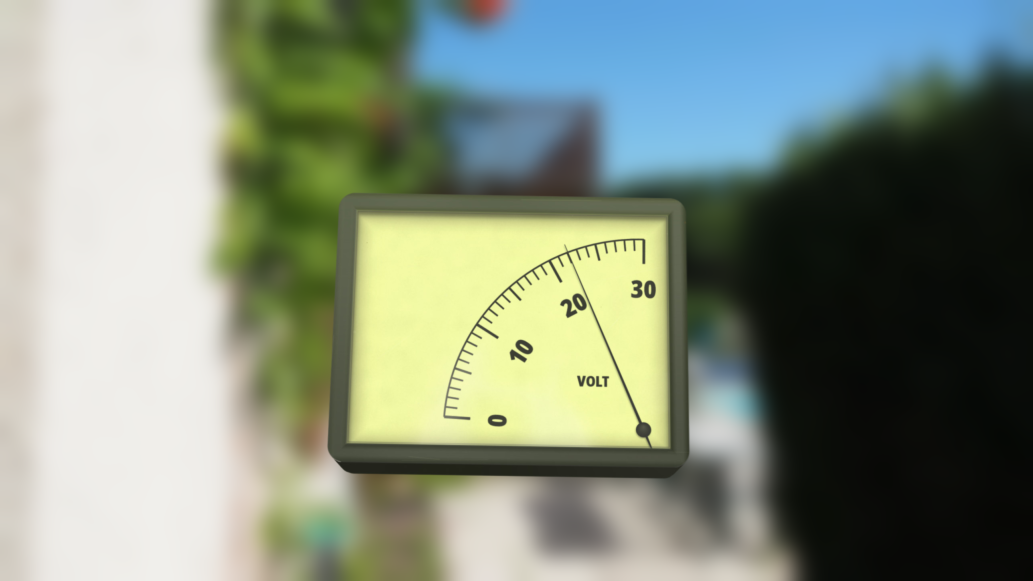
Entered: 22 V
